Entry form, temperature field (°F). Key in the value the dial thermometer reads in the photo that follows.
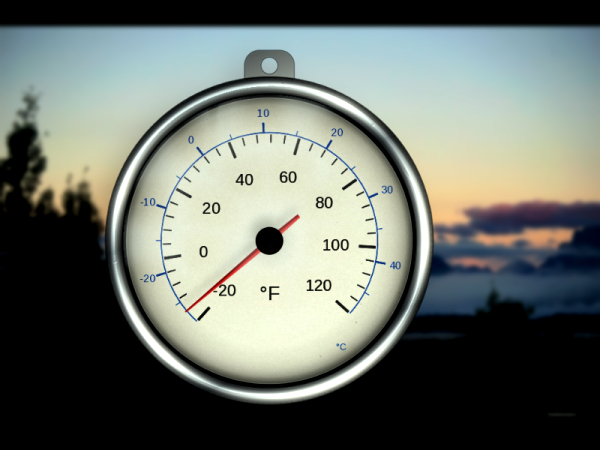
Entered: -16 °F
